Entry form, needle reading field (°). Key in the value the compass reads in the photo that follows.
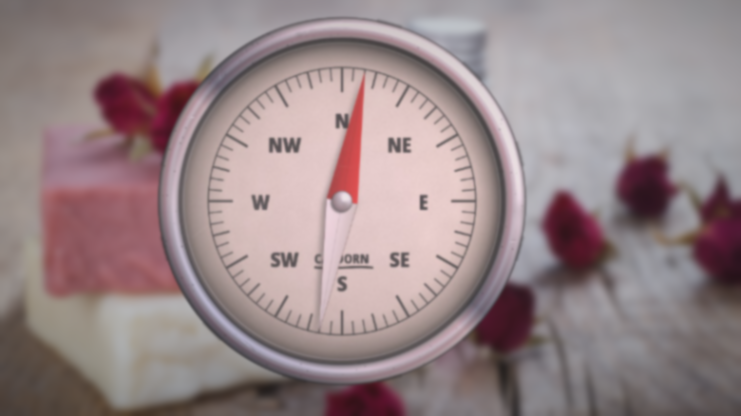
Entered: 10 °
